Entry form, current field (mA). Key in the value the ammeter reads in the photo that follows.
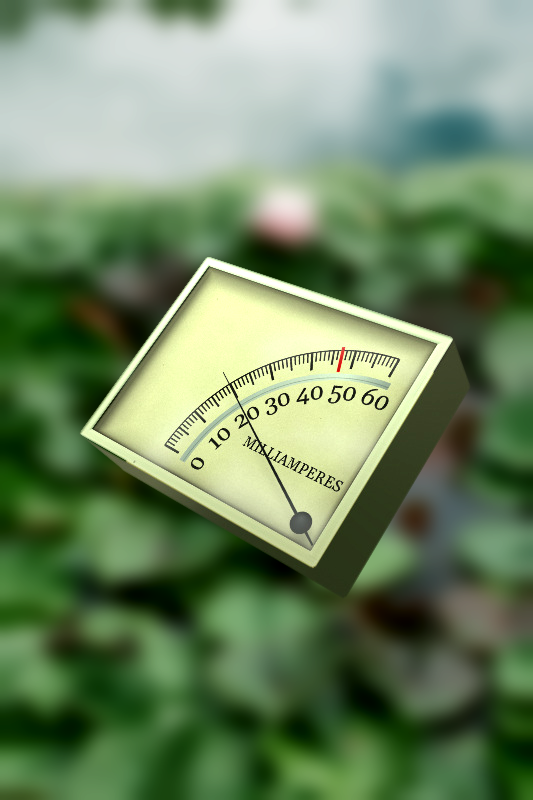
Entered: 20 mA
